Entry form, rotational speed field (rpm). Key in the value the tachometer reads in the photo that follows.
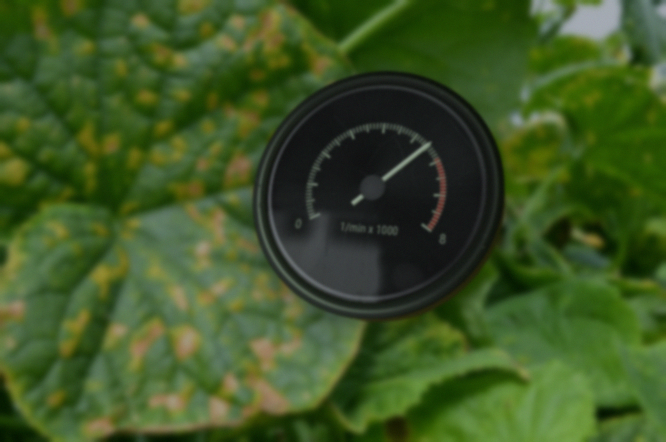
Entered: 5500 rpm
